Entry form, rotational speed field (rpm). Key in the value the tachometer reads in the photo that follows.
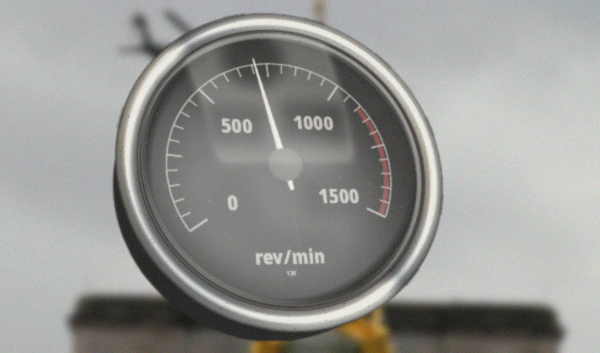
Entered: 700 rpm
